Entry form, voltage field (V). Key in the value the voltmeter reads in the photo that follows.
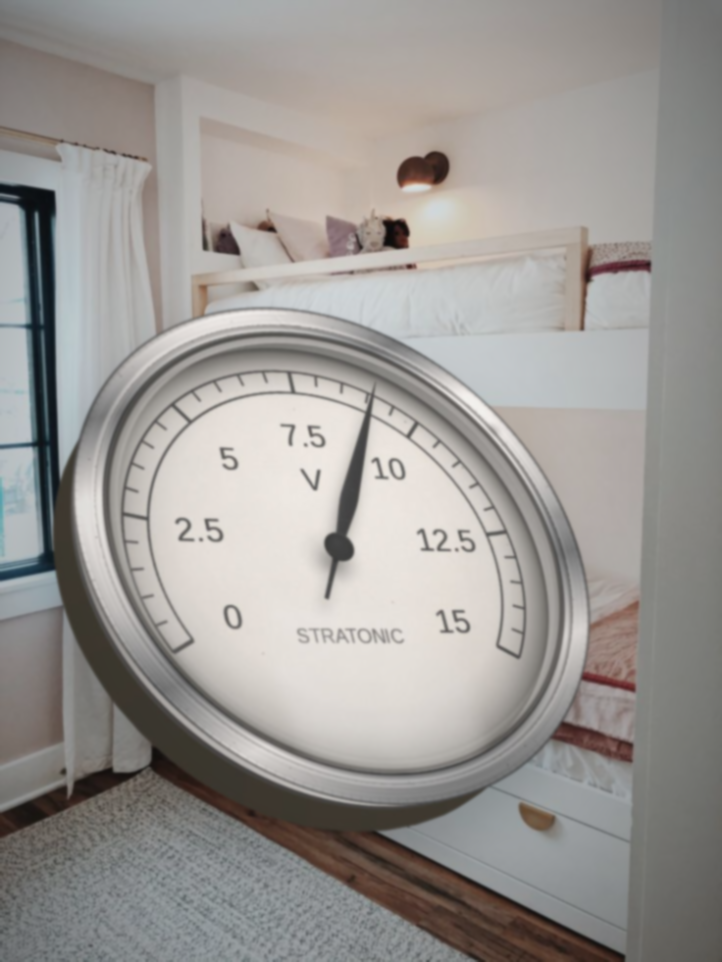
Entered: 9 V
